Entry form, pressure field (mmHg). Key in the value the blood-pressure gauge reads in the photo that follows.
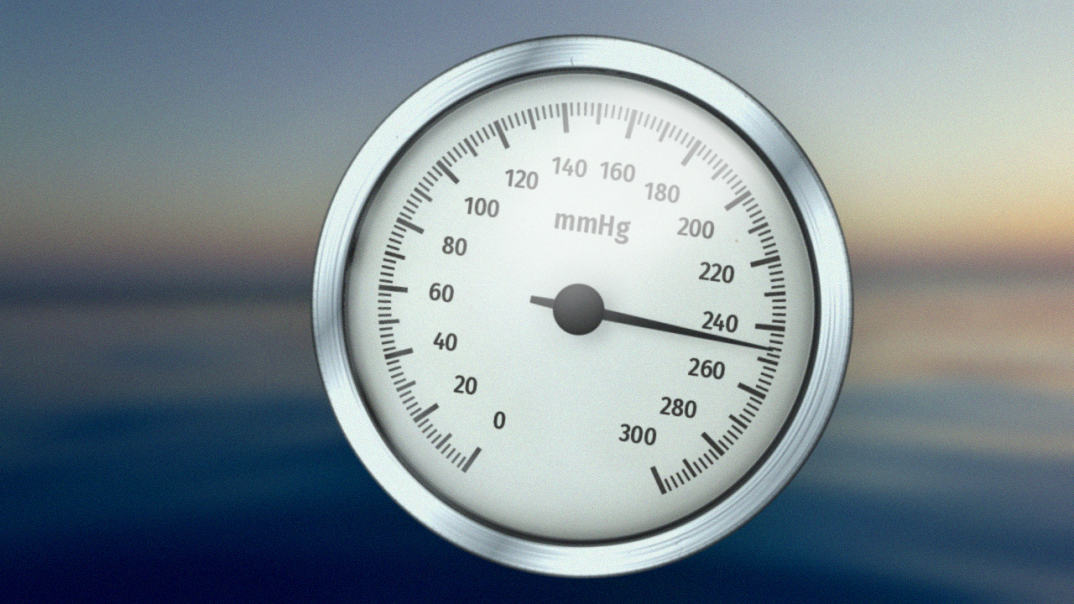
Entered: 246 mmHg
